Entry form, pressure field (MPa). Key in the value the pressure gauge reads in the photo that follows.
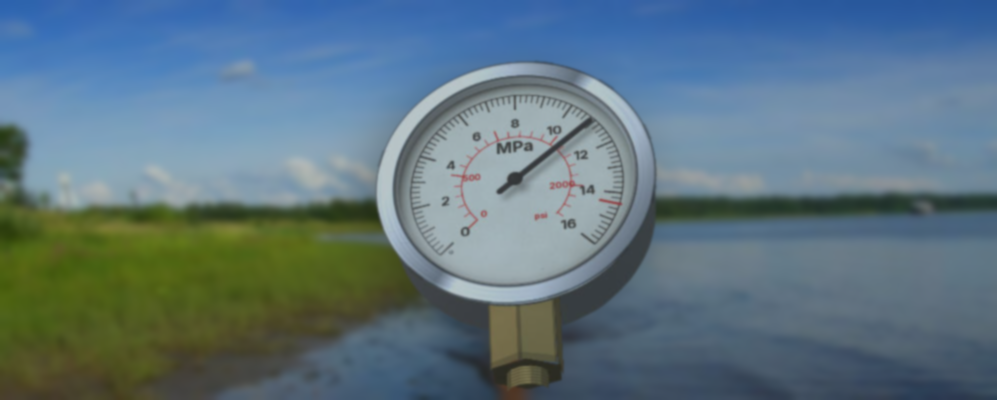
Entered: 11 MPa
